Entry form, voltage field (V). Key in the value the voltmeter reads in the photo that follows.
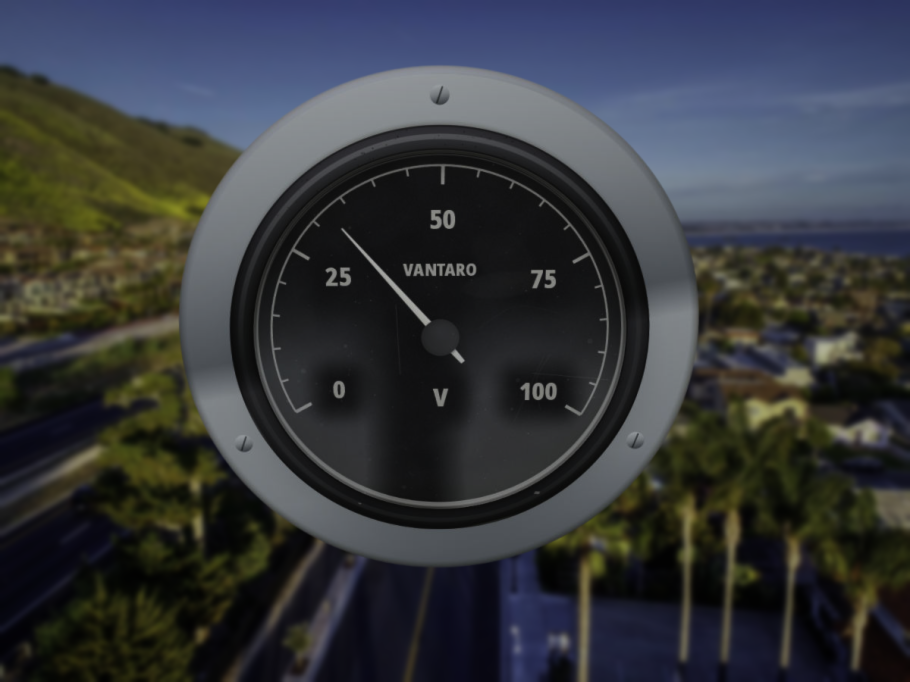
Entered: 32.5 V
